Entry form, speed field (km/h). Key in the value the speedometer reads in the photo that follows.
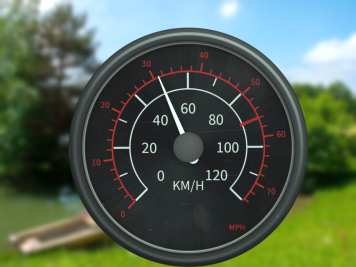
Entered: 50 km/h
